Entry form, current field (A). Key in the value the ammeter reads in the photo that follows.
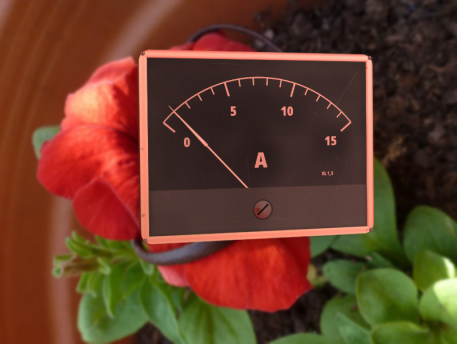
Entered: 1 A
